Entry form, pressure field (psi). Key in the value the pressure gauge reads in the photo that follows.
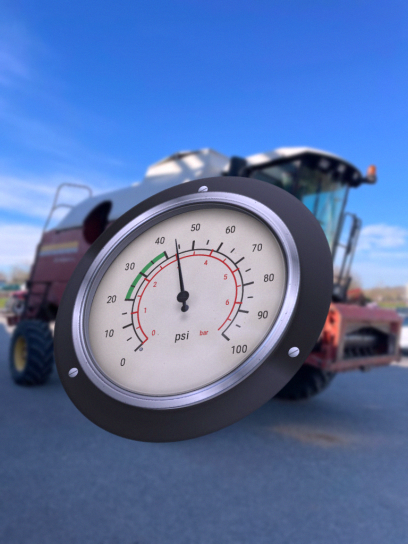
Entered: 45 psi
